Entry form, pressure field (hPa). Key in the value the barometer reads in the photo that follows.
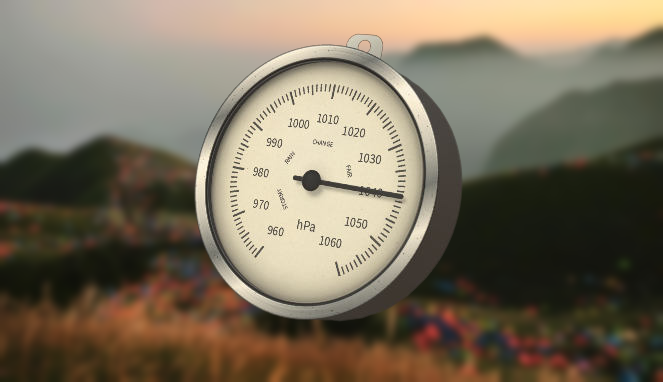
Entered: 1040 hPa
